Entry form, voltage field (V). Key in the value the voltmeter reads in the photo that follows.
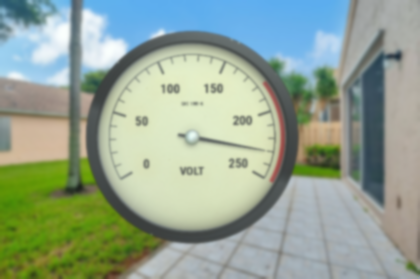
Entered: 230 V
